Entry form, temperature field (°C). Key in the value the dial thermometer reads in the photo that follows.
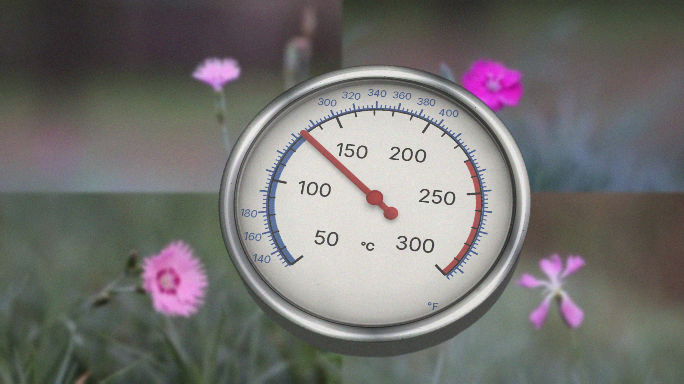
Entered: 130 °C
